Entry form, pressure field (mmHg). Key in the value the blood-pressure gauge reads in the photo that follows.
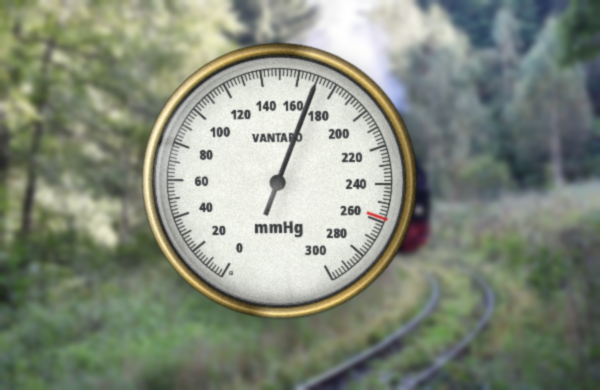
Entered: 170 mmHg
